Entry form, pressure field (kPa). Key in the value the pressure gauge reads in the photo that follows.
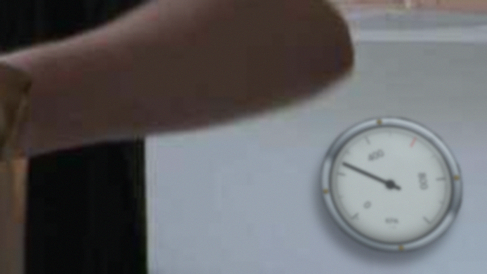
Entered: 250 kPa
